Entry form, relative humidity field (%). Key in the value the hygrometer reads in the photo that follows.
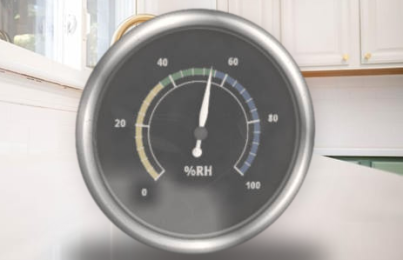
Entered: 54 %
